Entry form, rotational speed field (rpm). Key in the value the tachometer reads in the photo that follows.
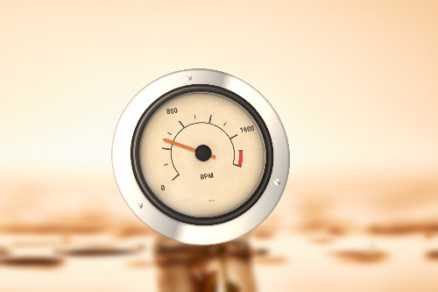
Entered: 500 rpm
